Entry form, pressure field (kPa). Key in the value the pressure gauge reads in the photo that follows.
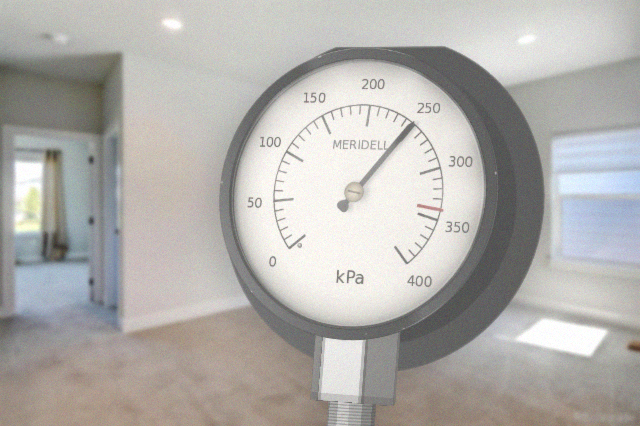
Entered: 250 kPa
